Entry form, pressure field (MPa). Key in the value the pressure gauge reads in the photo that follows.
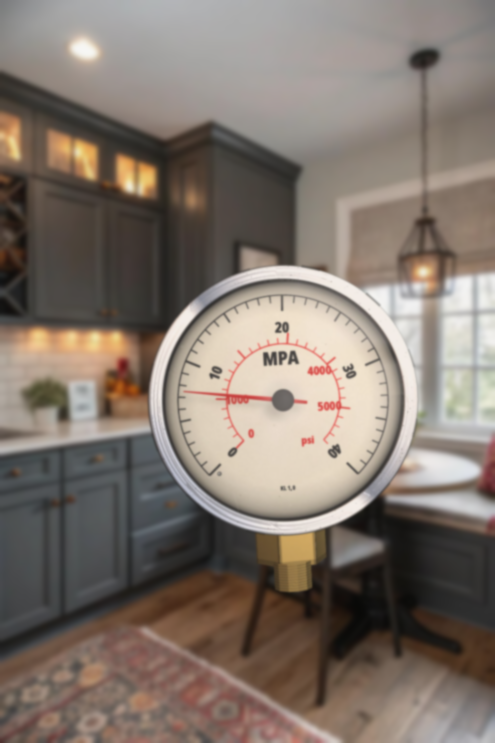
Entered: 7.5 MPa
